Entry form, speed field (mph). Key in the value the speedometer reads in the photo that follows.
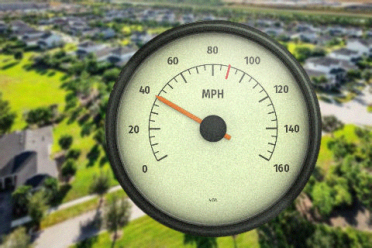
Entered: 40 mph
